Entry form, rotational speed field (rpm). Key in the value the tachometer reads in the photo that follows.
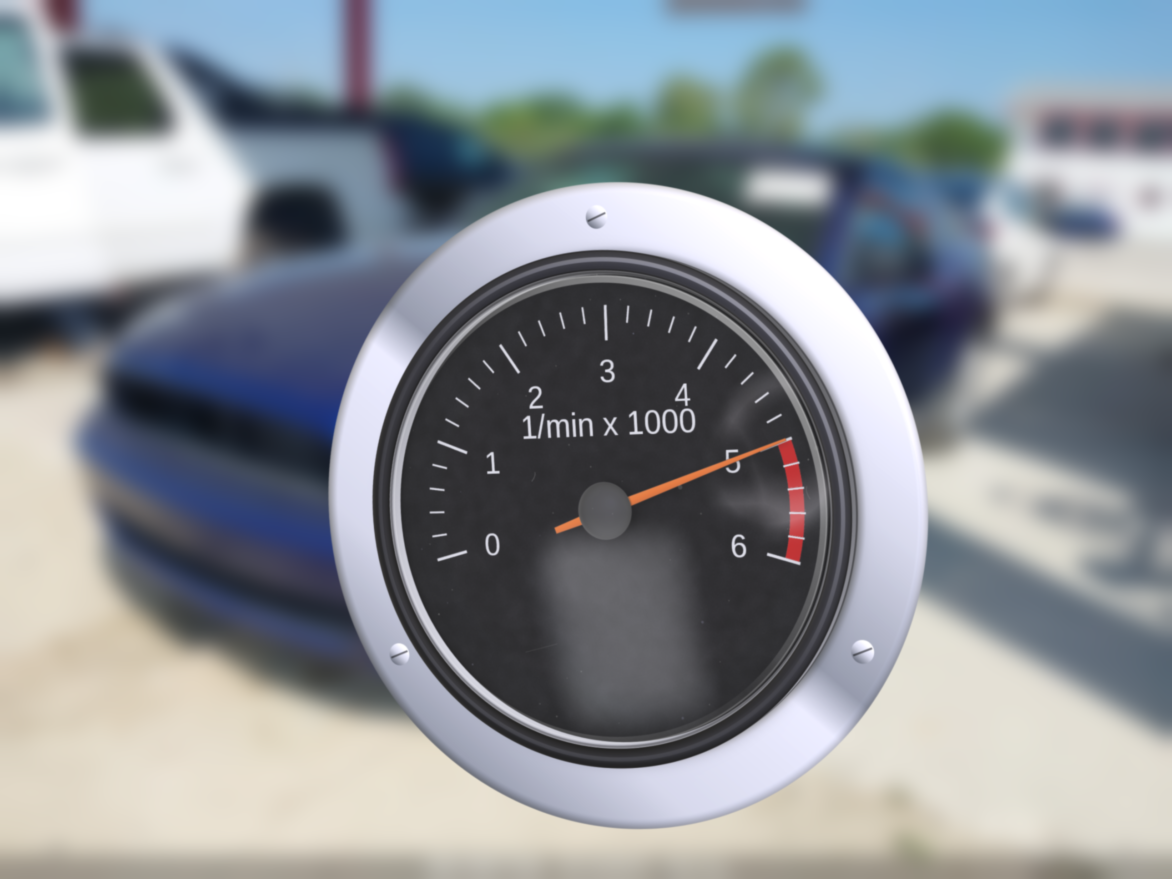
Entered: 5000 rpm
